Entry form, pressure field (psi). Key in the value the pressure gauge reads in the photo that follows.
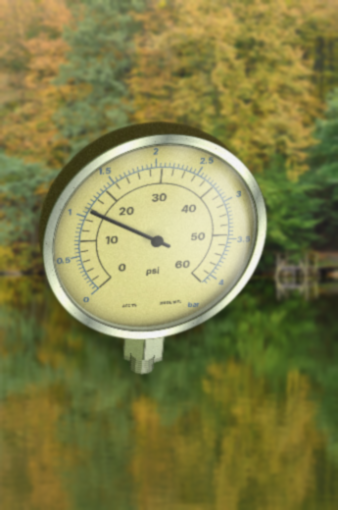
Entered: 16 psi
